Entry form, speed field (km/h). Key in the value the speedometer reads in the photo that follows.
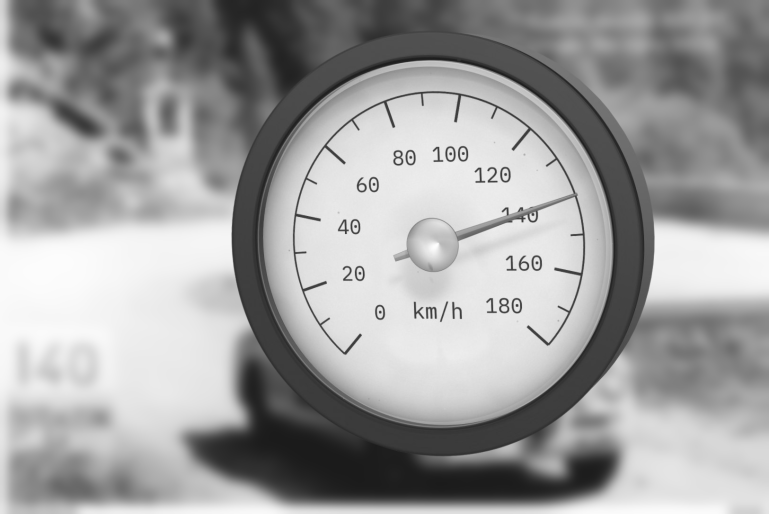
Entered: 140 km/h
